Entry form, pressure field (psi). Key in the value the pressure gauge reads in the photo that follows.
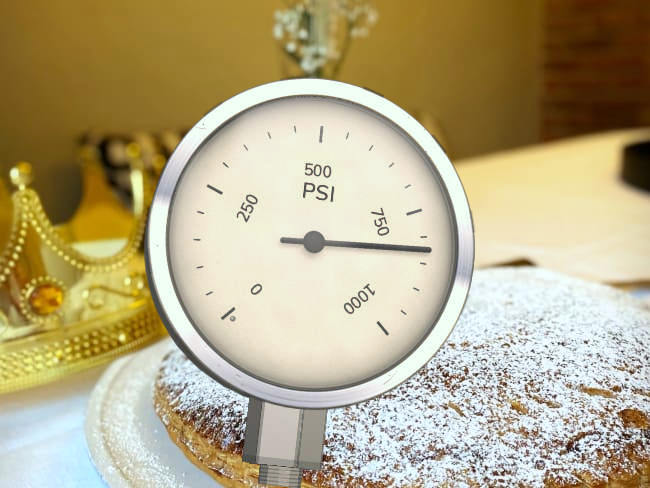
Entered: 825 psi
